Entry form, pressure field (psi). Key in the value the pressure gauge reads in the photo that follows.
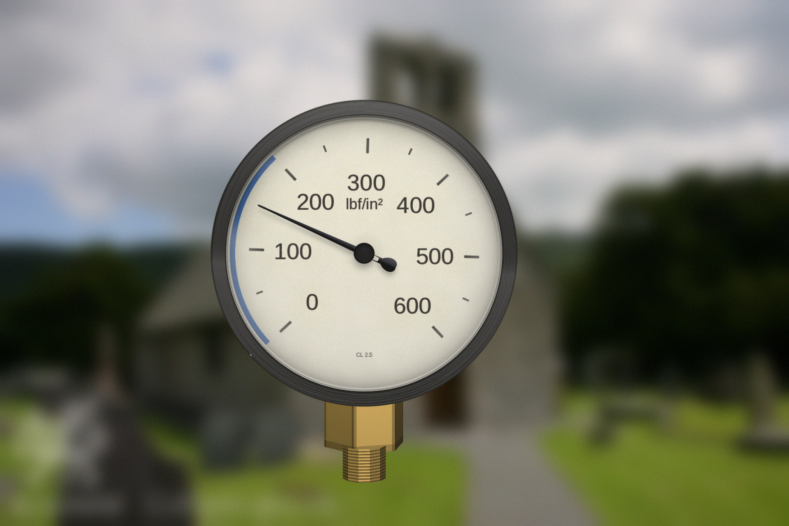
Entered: 150 psi
